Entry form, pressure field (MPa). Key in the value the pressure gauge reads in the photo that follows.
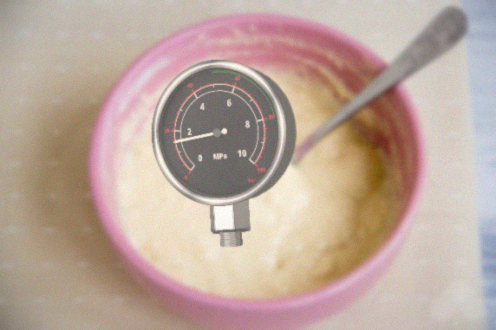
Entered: 1.5 MPa
